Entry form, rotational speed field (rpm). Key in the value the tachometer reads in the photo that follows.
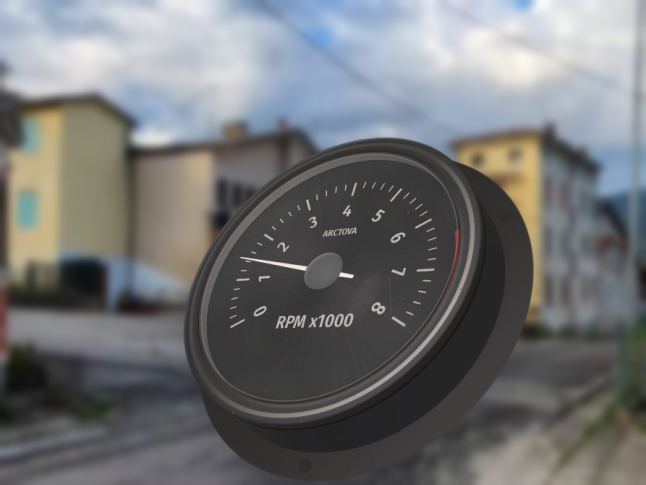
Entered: 1400 rpm
